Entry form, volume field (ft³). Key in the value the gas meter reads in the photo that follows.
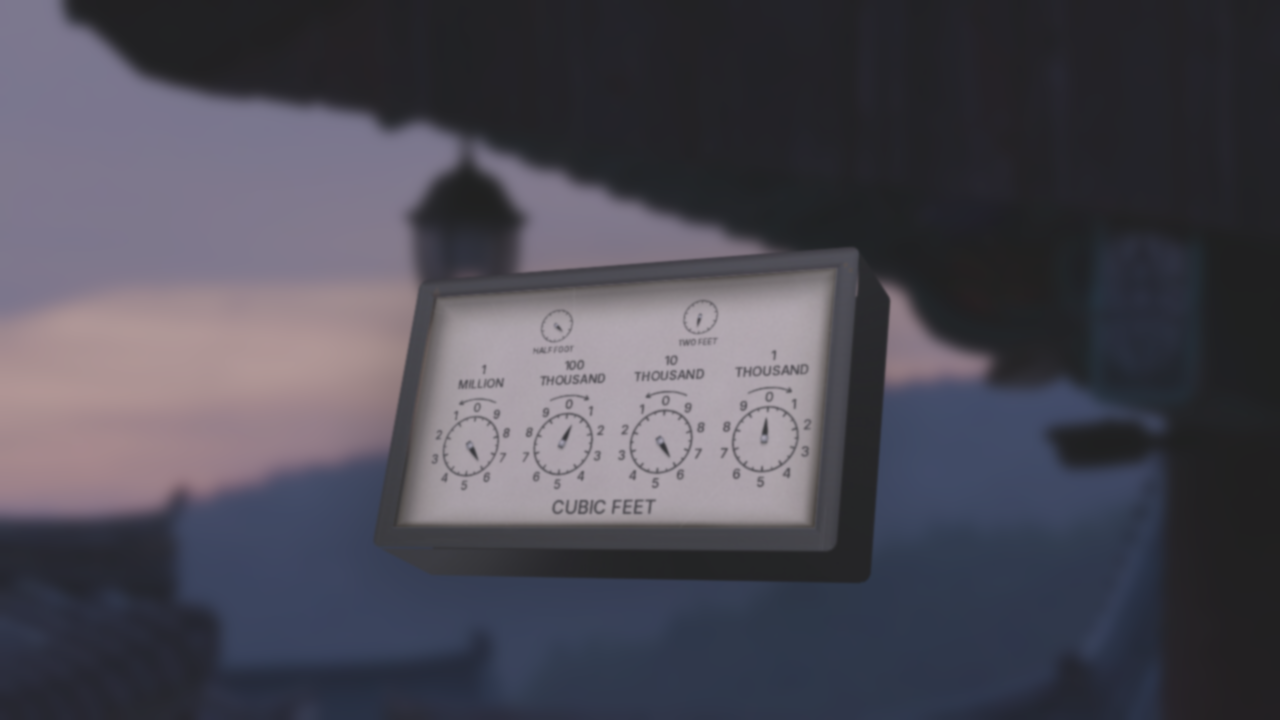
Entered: 606000 ft³
